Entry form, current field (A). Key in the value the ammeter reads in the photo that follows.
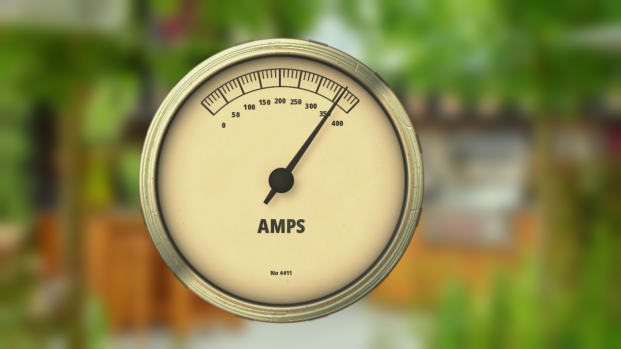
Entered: 360 A
